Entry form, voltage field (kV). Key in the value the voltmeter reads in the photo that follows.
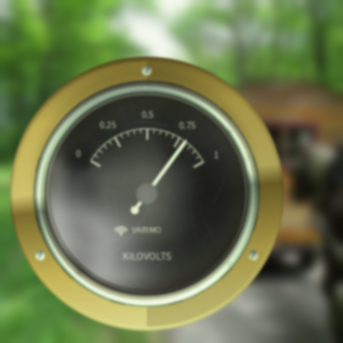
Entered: 0.8 kV
